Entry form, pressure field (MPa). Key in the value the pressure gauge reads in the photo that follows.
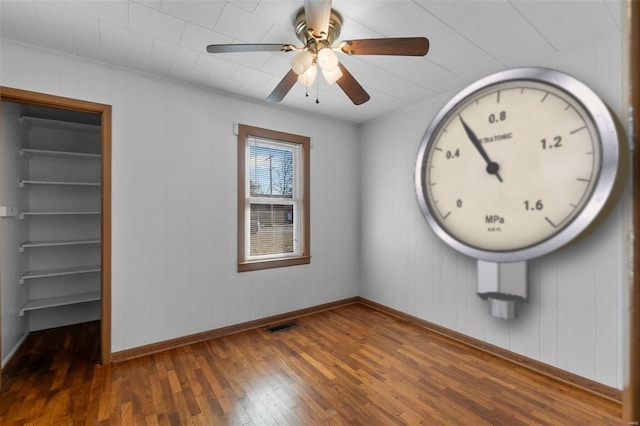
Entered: 0.6 MPa
